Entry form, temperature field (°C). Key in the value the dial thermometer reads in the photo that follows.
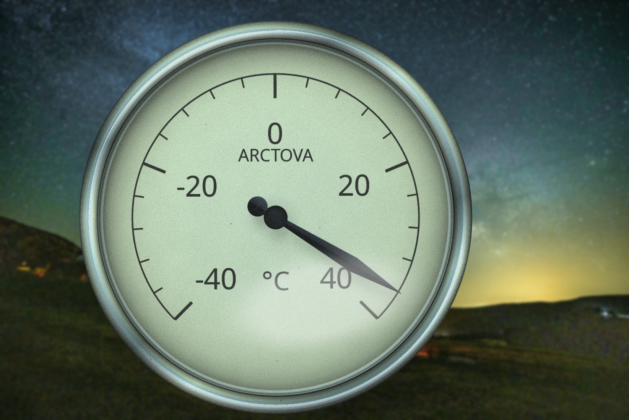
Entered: 36 °C
